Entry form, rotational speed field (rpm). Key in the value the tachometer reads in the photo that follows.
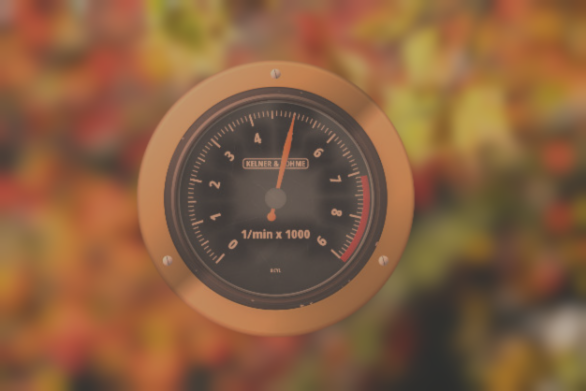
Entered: 5000 rpm
